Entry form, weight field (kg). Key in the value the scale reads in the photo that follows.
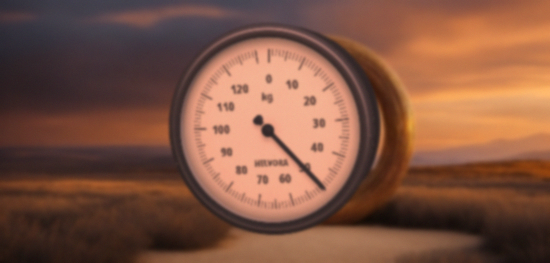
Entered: 50 kg
